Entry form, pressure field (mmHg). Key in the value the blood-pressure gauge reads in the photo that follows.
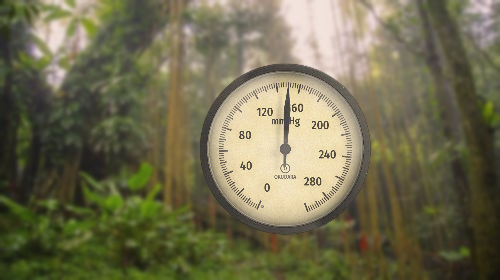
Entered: 150 mmHg
